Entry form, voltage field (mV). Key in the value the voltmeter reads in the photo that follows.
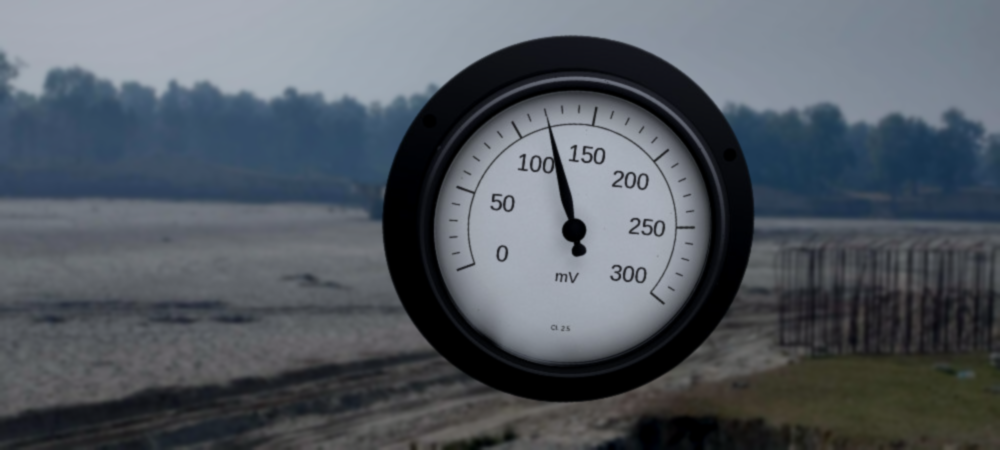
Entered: 120 mV
